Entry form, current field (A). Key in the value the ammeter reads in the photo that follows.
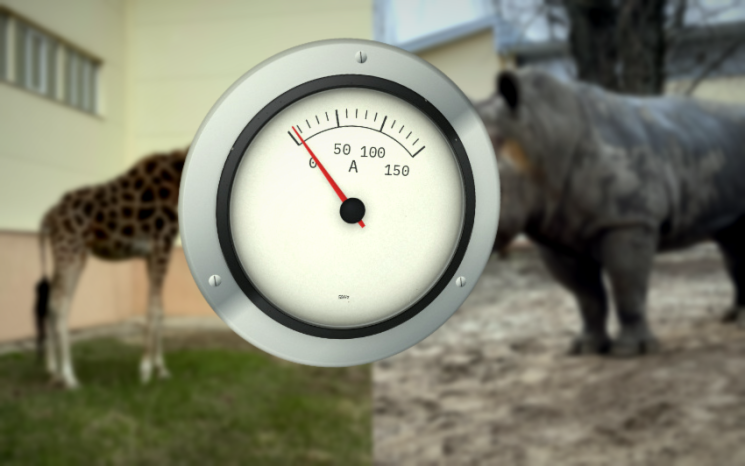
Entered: 5 A
